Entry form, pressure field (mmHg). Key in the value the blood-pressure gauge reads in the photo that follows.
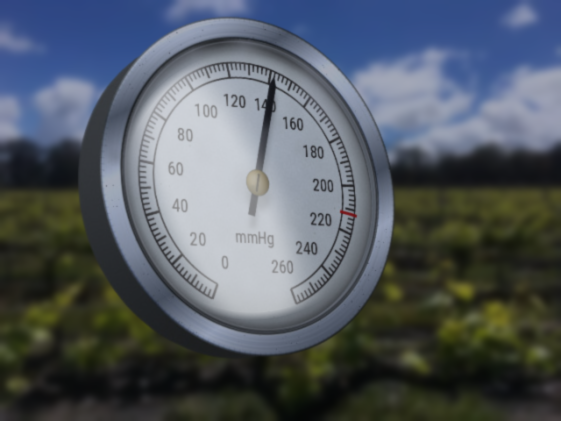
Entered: 140 mmHg
